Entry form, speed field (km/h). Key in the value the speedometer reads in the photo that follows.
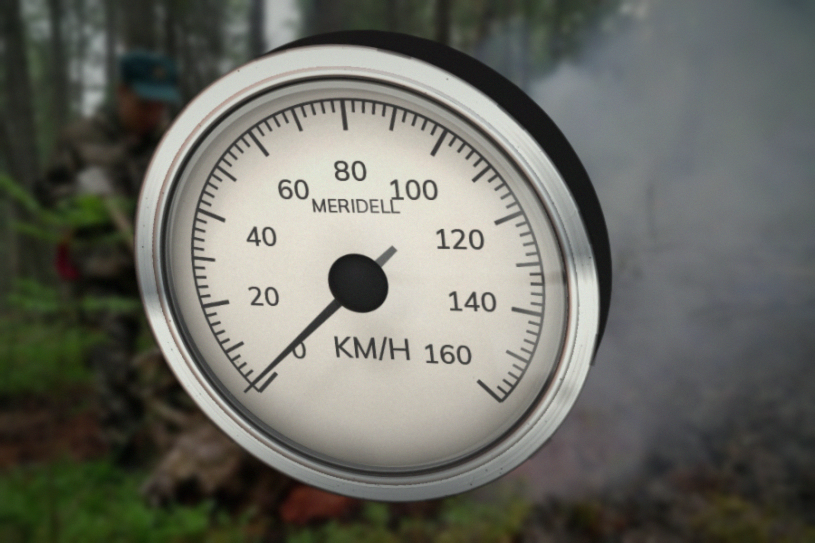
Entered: 2 km/h
